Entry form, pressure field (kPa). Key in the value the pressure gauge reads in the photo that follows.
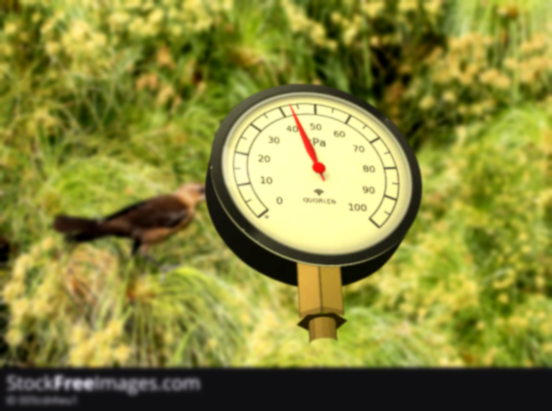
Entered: 42.5 kPa
